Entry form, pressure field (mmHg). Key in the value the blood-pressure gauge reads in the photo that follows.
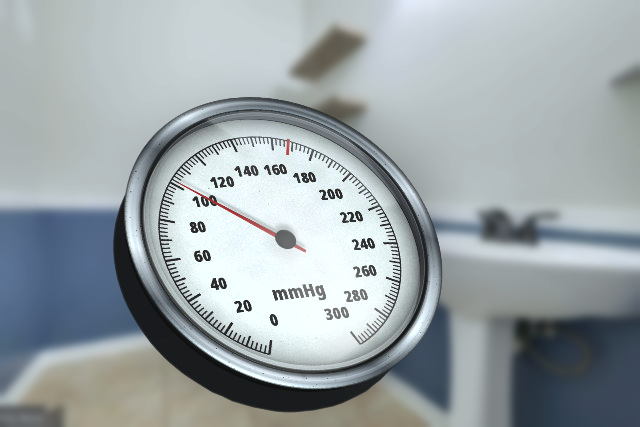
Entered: 100 mmHg
